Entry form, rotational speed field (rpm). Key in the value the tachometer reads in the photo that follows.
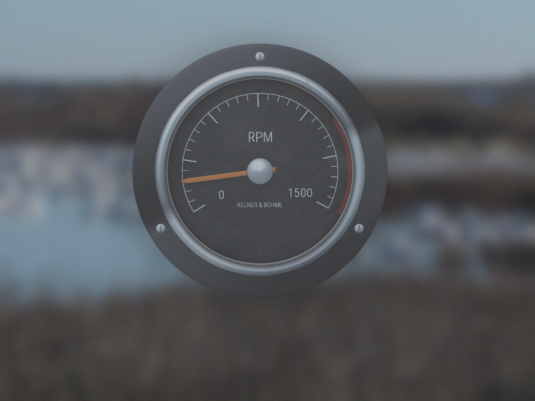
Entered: 150 rpm
